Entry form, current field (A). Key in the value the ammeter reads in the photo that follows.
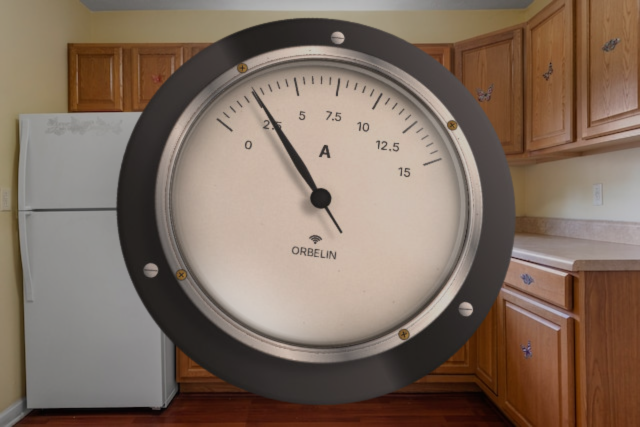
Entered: 2.5 A
